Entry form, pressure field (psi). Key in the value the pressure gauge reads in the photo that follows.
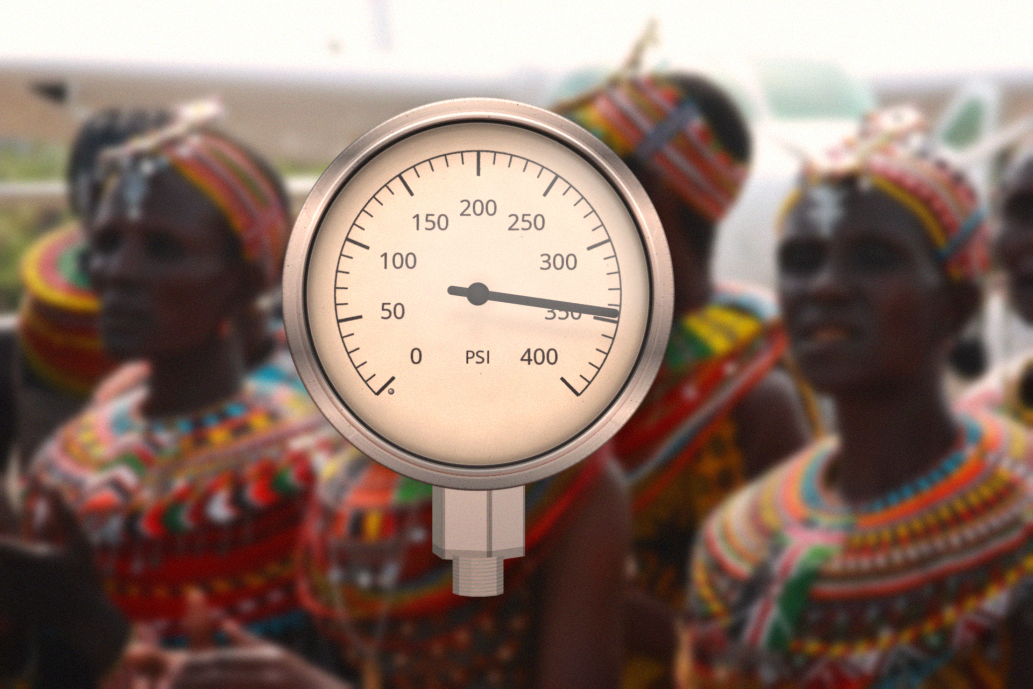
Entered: 345 psi
